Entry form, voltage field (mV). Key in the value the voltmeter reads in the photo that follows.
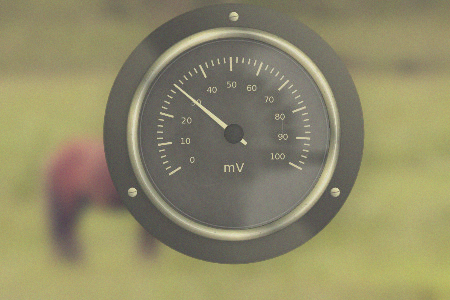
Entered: 30 mV
